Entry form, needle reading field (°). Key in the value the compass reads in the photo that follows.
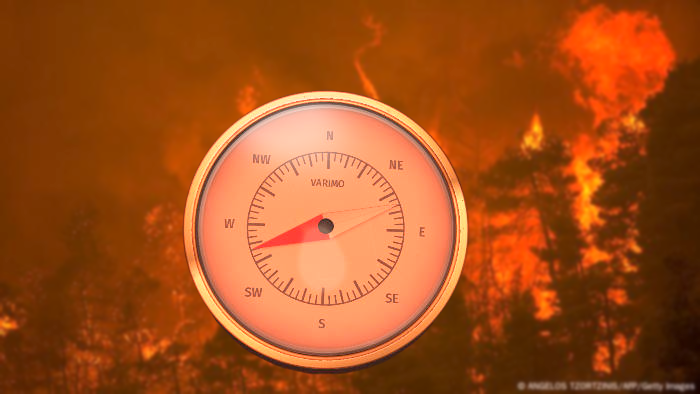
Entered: 250 °
